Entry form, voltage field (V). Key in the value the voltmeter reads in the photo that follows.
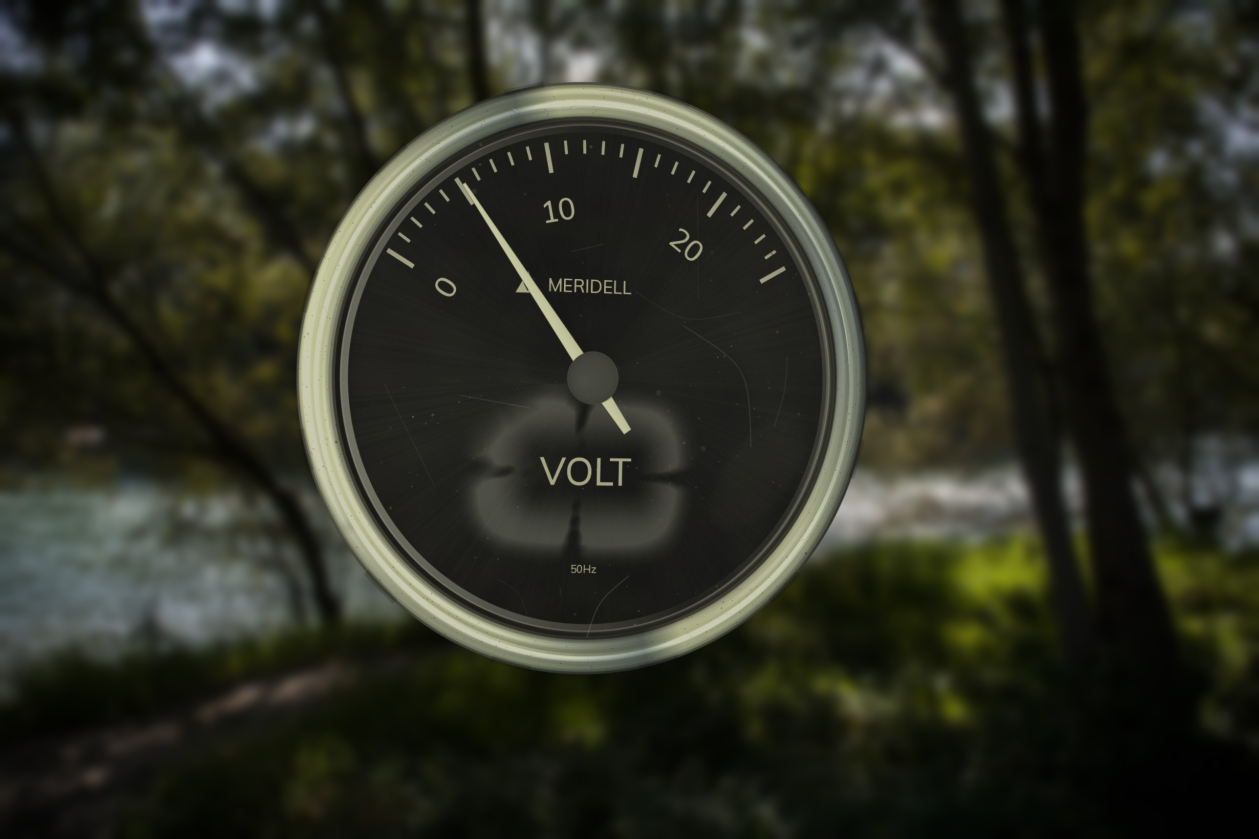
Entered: 5 V
